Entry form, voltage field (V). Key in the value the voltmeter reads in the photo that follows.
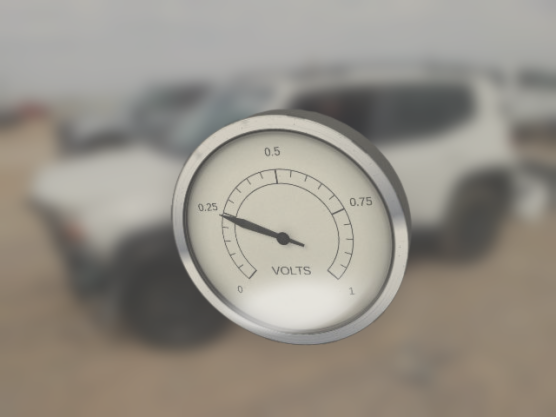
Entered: 0.25 V
